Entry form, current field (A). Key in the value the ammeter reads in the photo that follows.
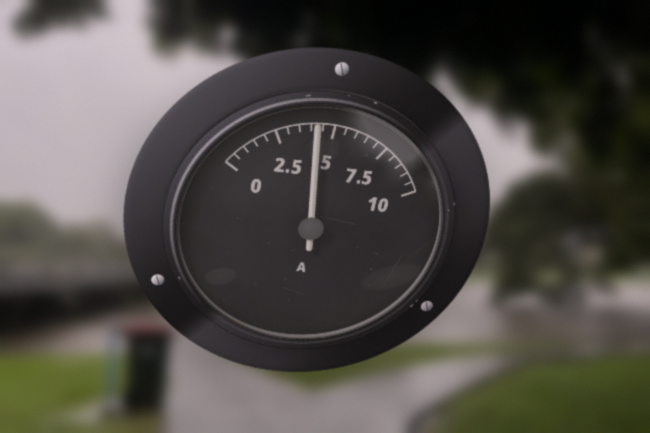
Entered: 4.25 A
